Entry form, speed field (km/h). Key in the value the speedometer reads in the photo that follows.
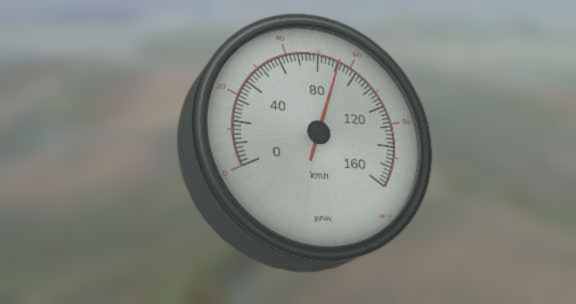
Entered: 90 km/h
